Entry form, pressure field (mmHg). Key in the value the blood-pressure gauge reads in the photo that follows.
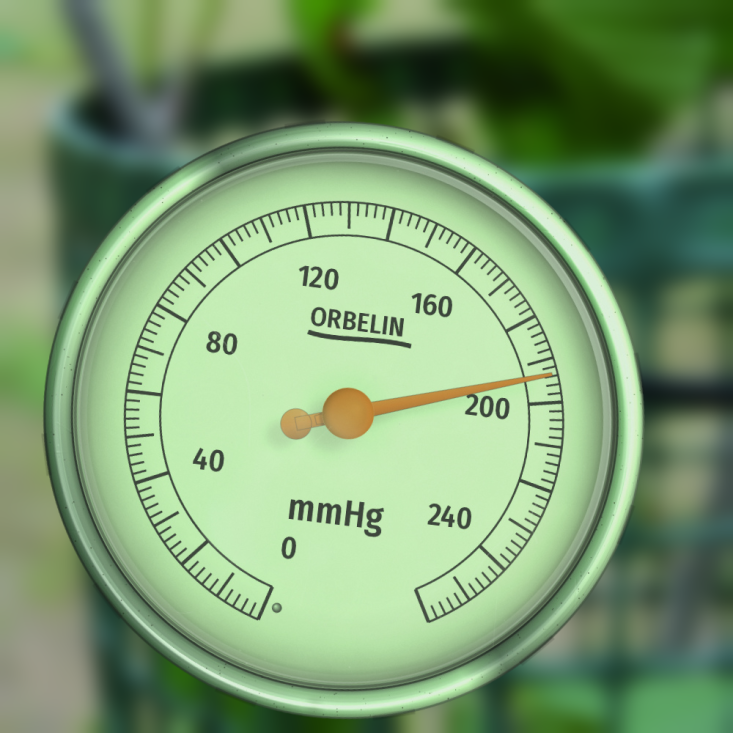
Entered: 194 mmHg
